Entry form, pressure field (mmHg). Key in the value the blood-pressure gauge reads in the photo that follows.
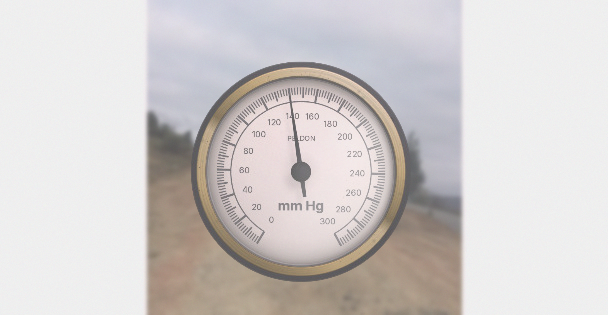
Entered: 140 mmHg
